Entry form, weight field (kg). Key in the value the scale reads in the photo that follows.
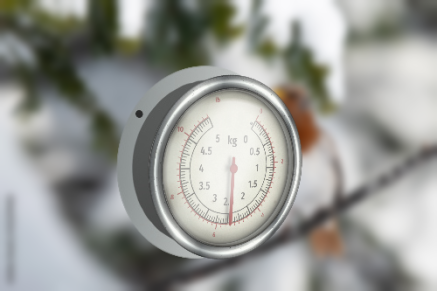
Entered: 2.5 kg
